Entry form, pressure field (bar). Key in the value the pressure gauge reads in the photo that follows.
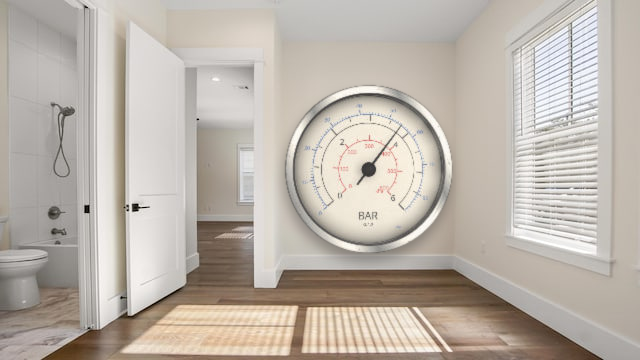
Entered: 3.75 bar
